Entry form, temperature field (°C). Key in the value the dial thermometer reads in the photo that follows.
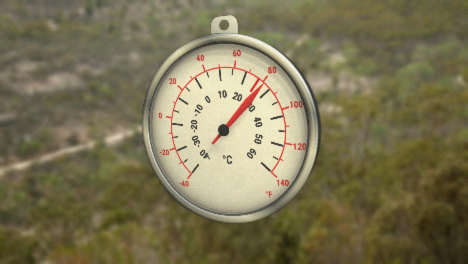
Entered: 27.5 °C
